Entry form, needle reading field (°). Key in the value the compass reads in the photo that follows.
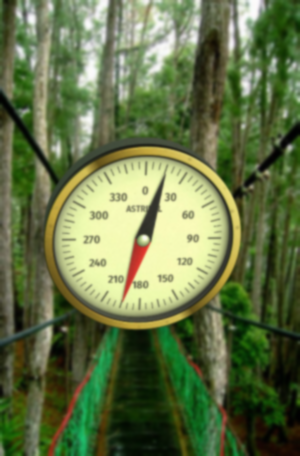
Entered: 195 °
